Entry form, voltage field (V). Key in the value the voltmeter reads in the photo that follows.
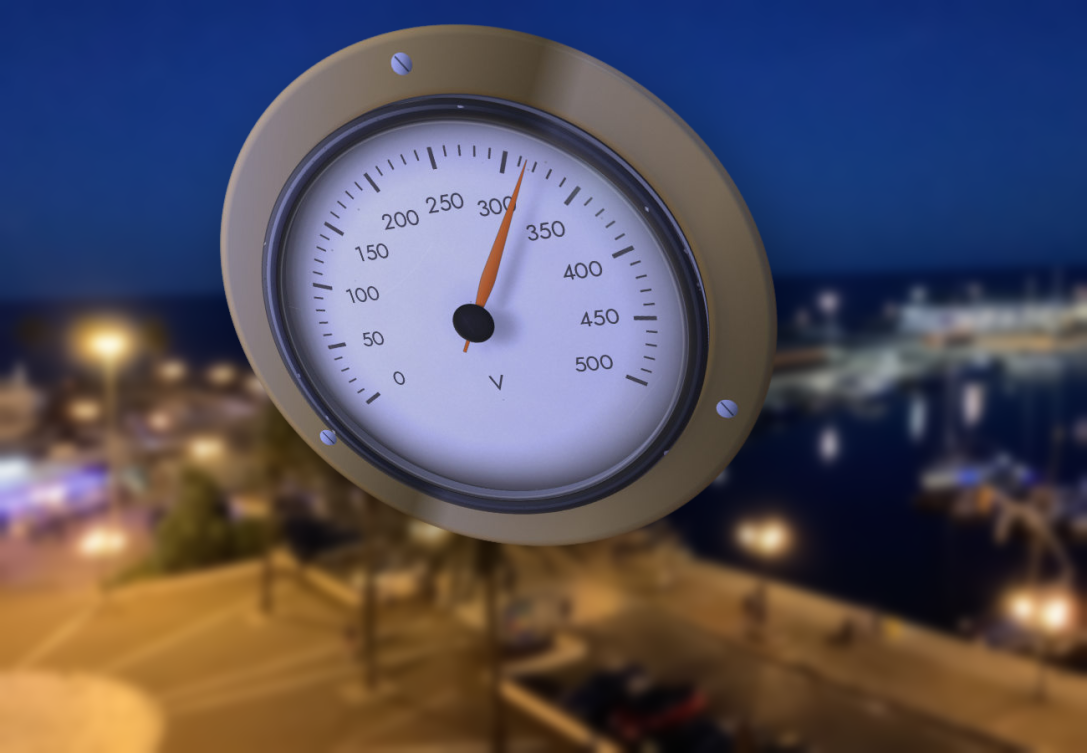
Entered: 315 V
